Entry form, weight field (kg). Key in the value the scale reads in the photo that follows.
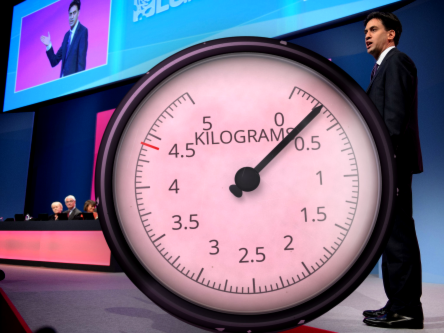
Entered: 0.3 kg
